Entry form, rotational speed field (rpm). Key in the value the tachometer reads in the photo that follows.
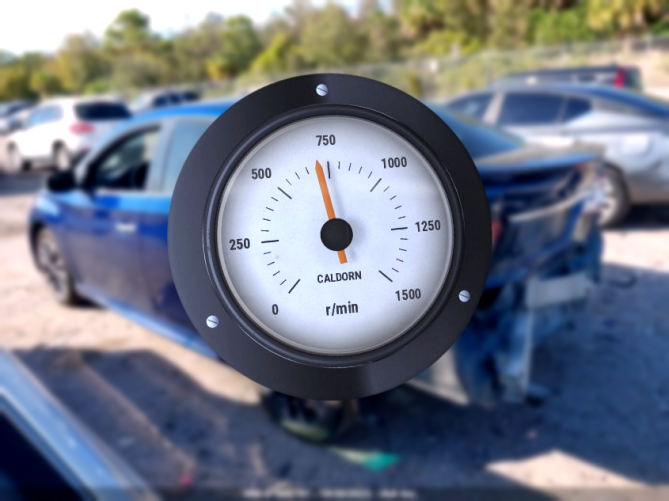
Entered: 700 rpm
